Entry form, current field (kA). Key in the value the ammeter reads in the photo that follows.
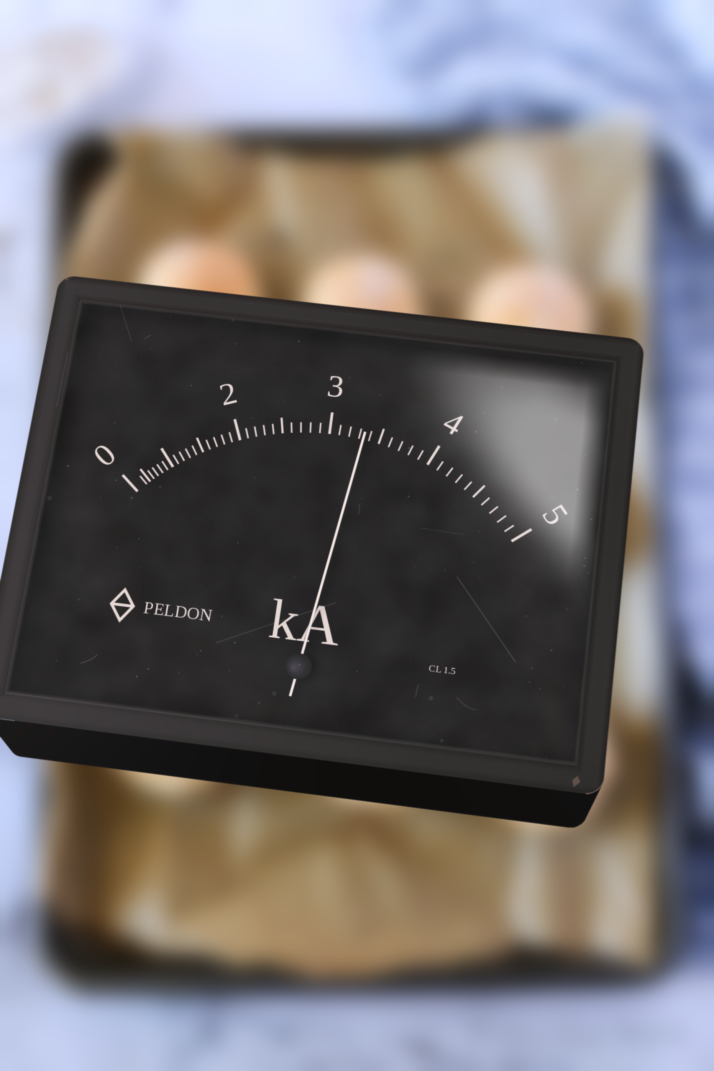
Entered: 3.35 kA
